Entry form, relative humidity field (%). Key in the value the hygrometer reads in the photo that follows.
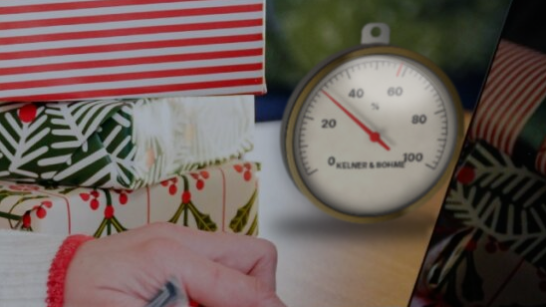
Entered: 30 %
